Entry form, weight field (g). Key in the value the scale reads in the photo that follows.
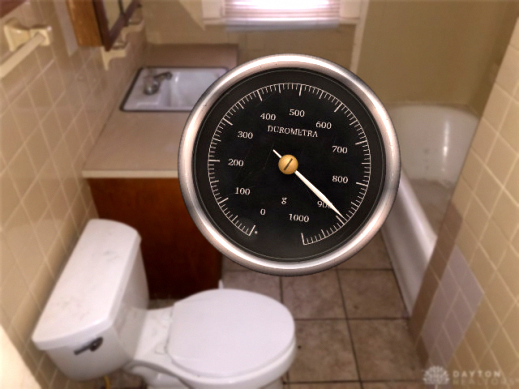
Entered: 890 g
